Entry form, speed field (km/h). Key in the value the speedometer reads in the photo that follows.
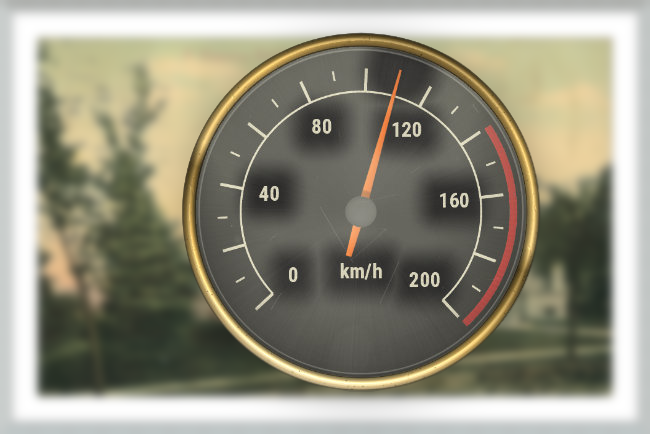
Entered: 110 km/h
